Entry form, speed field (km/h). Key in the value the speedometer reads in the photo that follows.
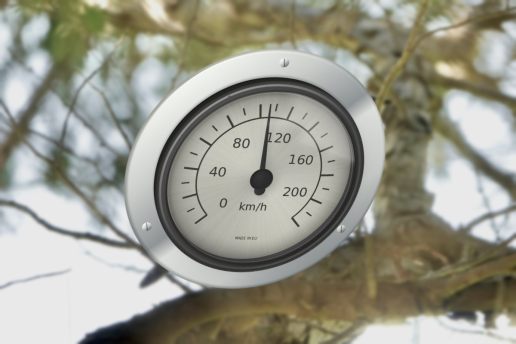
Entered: 105 km/h
